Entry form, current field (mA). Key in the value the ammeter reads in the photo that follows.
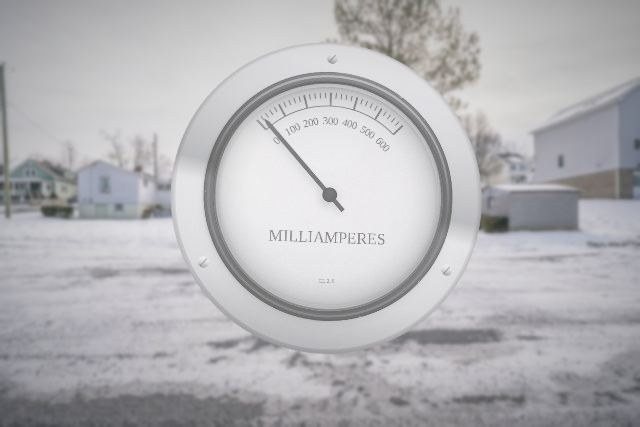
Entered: 20 mA
